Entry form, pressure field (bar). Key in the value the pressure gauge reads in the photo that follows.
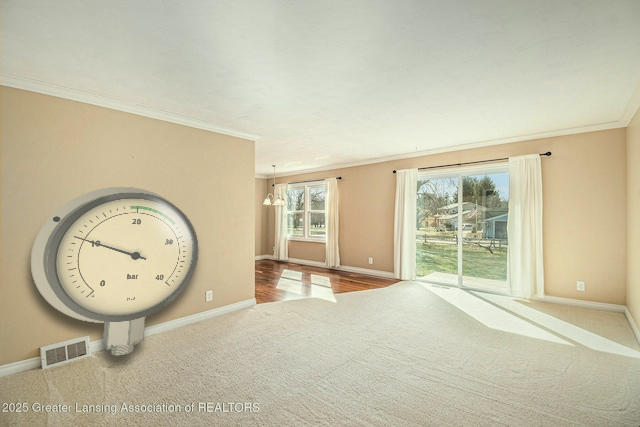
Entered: 10 bar
